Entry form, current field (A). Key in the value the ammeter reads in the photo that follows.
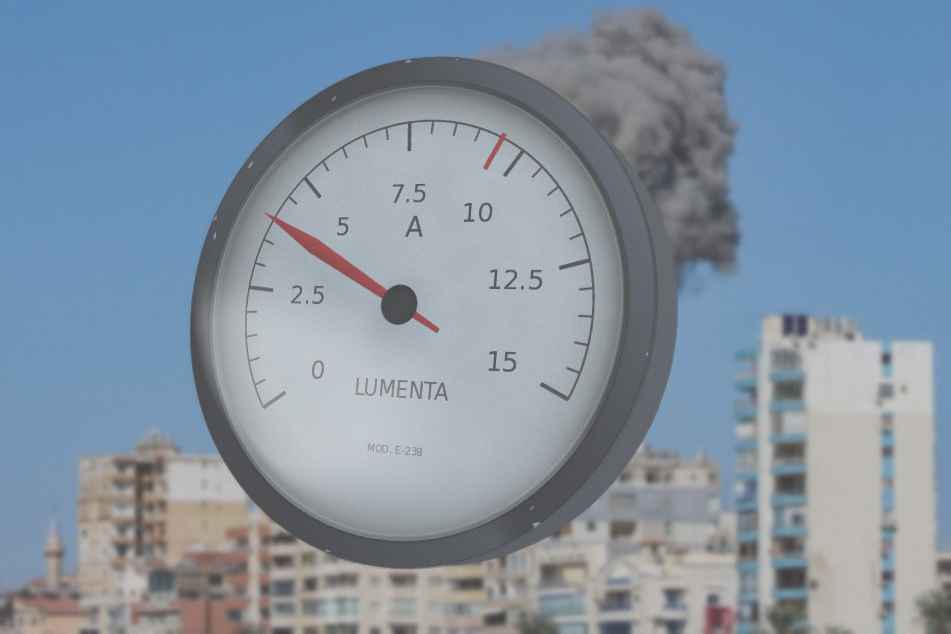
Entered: 4 A
